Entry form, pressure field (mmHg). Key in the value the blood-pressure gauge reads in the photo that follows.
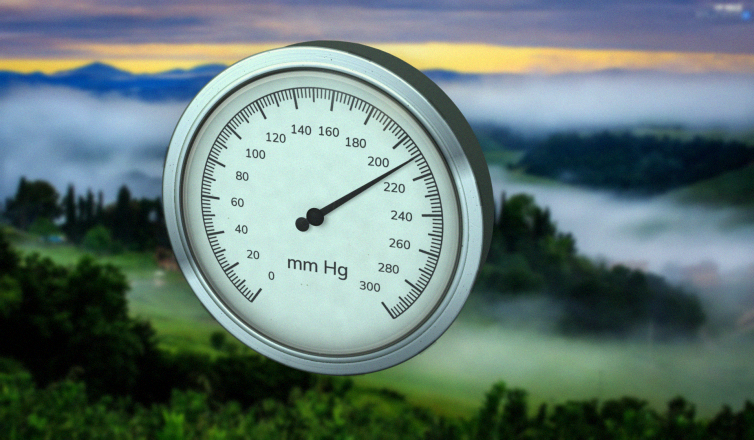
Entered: 210 mmHg
